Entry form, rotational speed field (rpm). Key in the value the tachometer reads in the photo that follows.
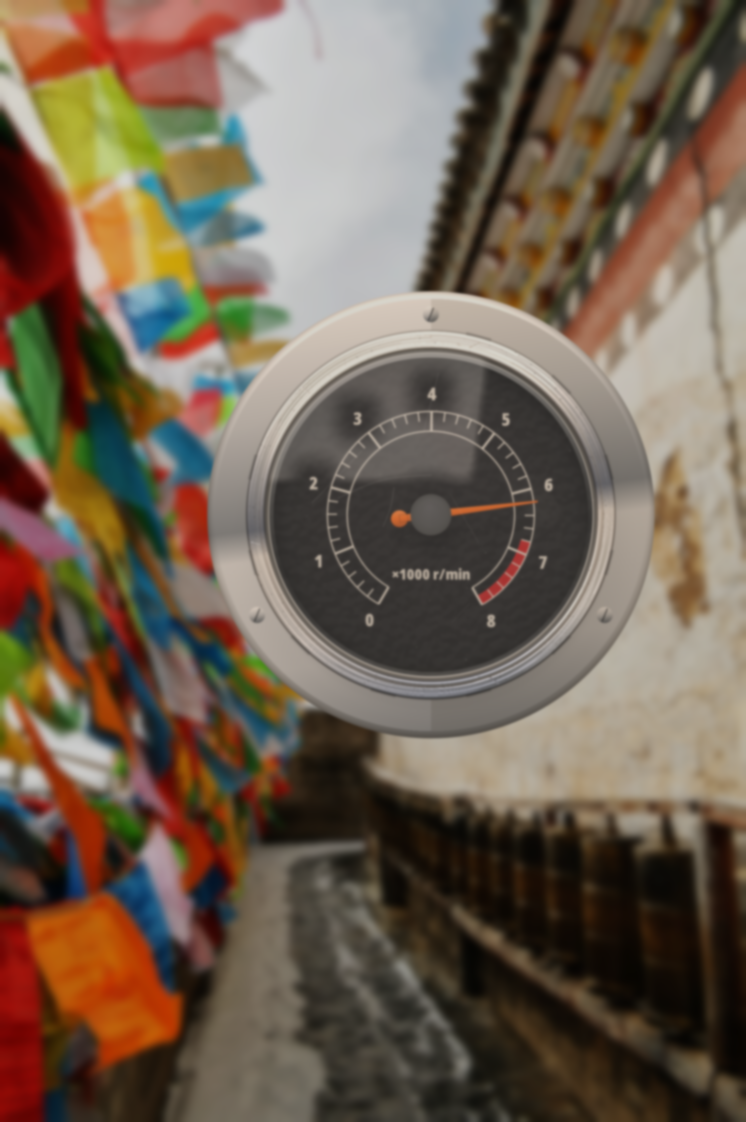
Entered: 6200 rpm
